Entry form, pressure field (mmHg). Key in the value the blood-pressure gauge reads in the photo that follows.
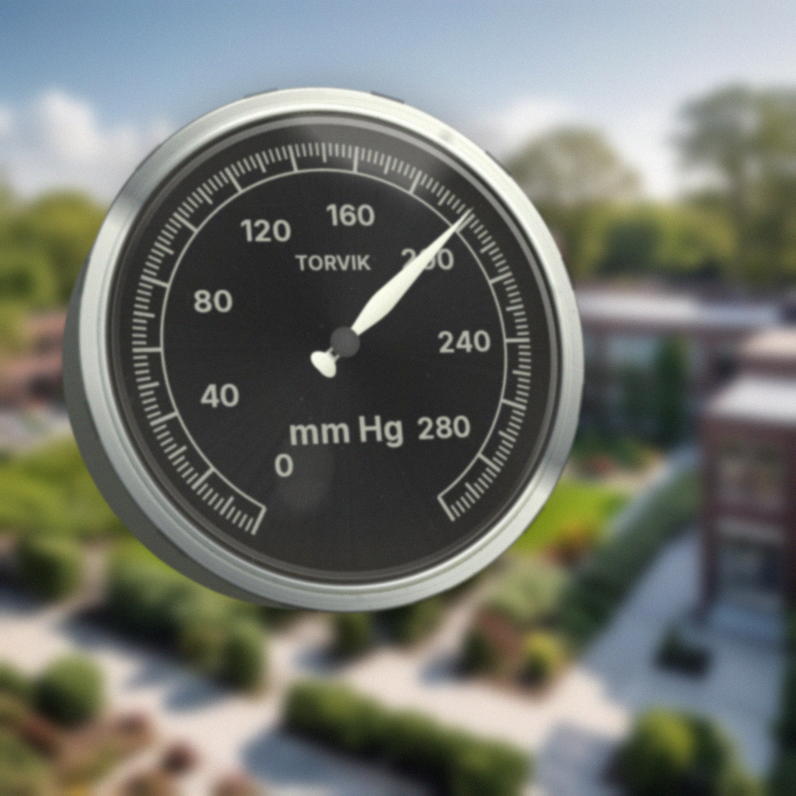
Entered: 198 mmHg
